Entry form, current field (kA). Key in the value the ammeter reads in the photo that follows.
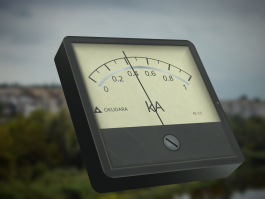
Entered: 0.4 kA
